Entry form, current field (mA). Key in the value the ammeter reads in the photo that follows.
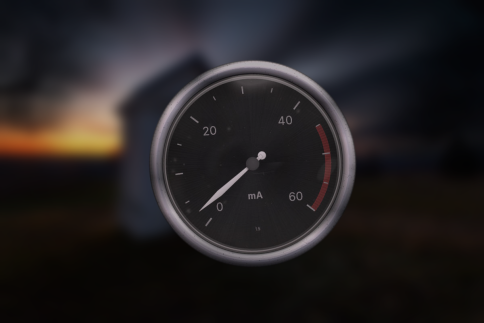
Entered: 2.5 mA
